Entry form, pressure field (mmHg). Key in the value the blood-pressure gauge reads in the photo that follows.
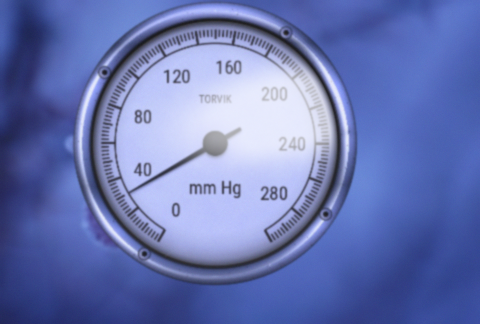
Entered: 30 mmHg
